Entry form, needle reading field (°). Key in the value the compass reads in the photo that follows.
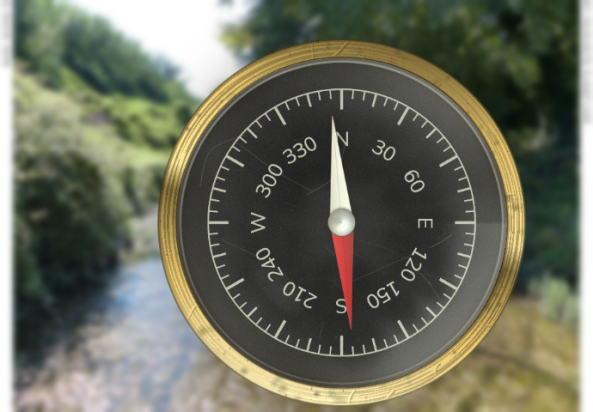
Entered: 175 °
